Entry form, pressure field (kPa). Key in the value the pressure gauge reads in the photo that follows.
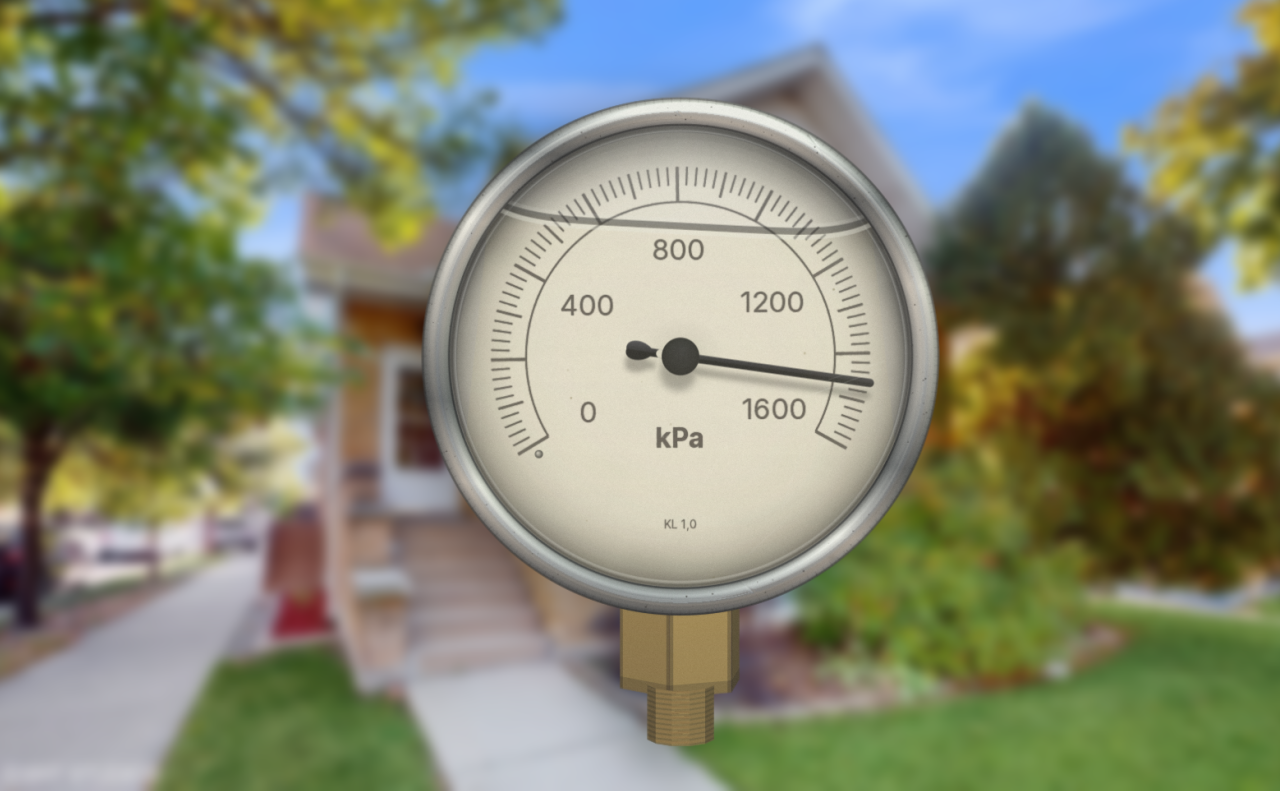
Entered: 1460 kPa
